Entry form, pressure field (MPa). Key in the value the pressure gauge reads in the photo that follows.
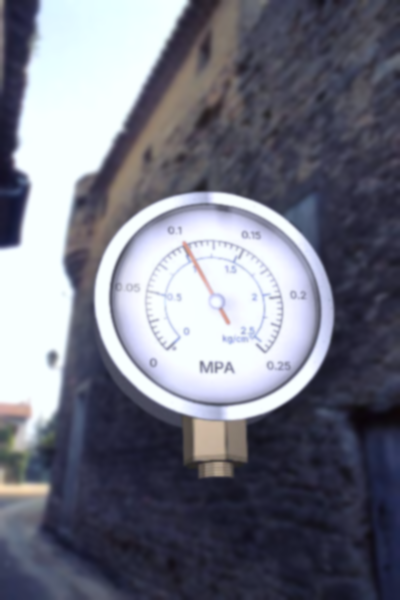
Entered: 0.1 MPa
